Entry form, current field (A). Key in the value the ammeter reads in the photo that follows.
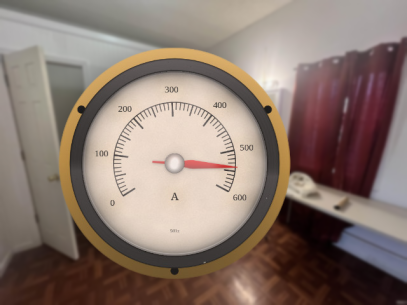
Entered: 540 A
